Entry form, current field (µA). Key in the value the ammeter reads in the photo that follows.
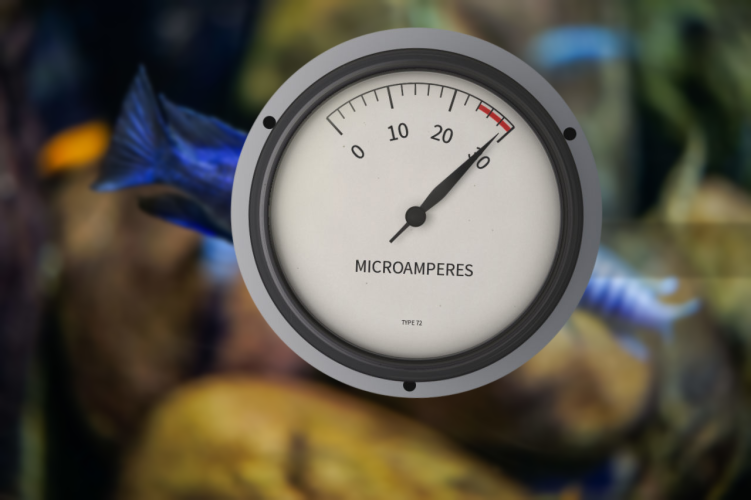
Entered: 29 µA
